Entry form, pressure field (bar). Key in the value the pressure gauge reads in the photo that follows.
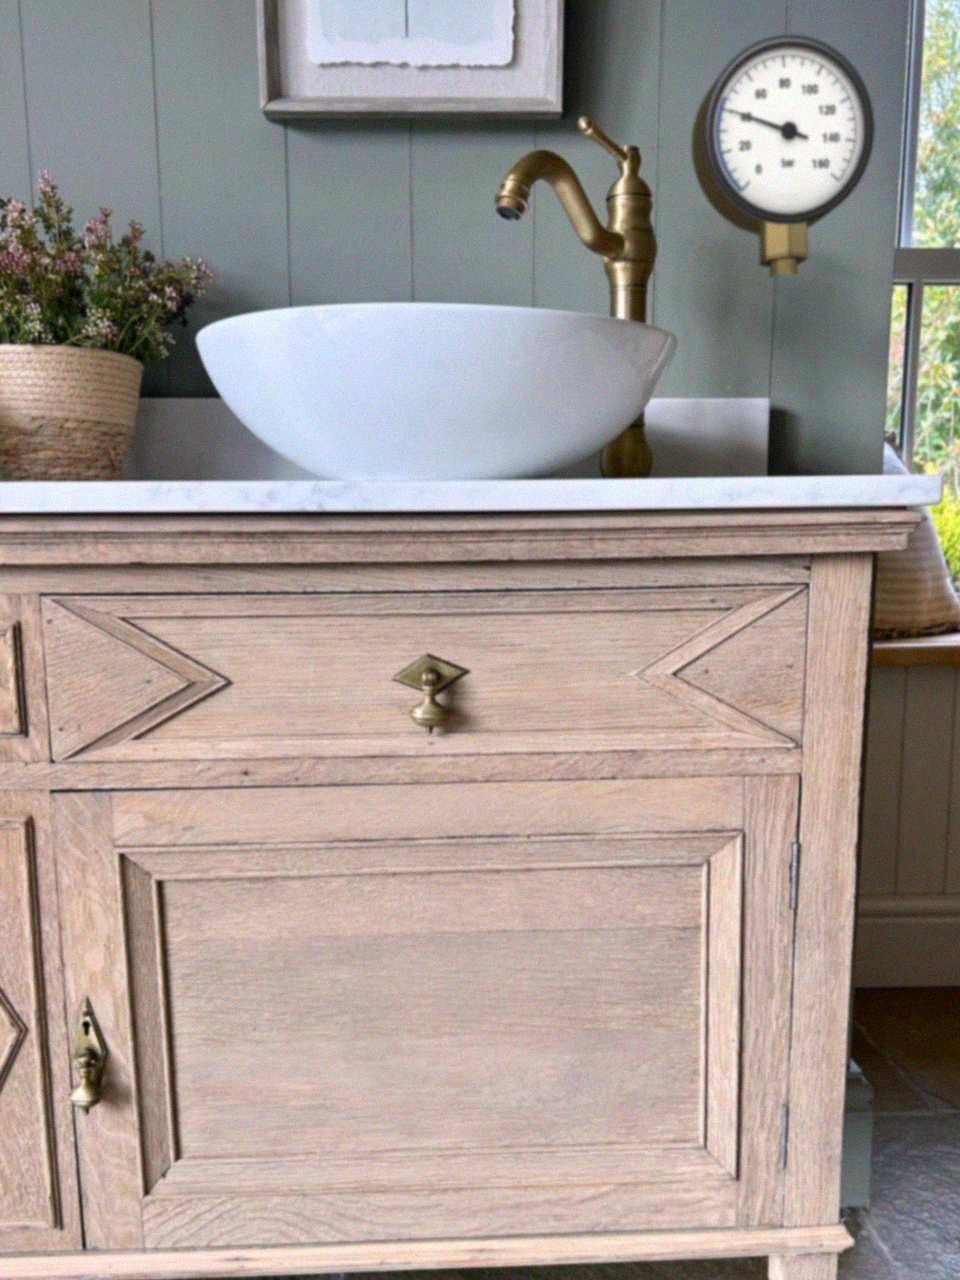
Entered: 40 bar
